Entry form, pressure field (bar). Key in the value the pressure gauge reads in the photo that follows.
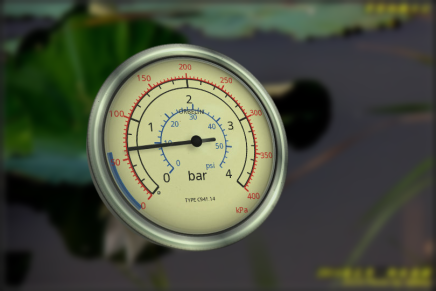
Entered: 0.6 bar
